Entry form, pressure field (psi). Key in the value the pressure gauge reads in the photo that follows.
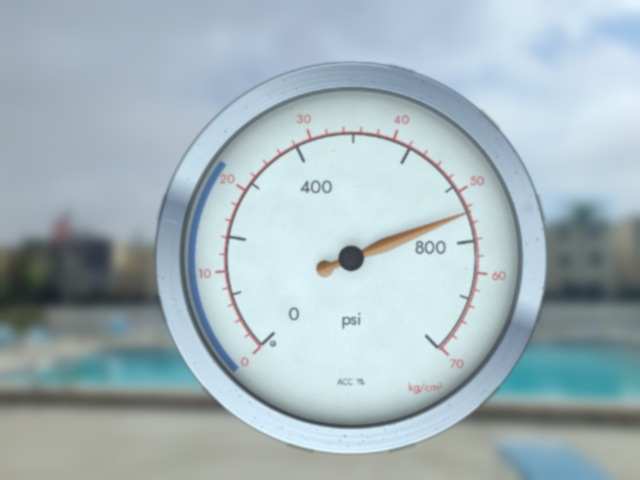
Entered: 750 psi
